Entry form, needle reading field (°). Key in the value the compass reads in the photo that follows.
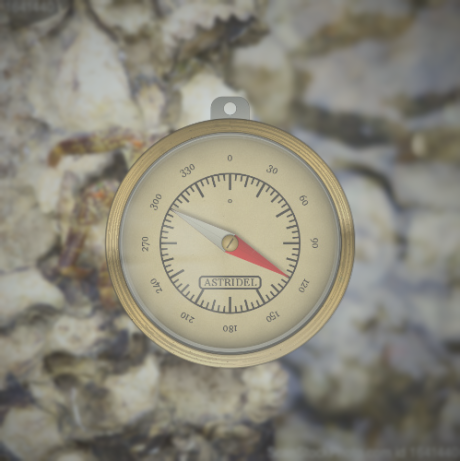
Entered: 120 °
